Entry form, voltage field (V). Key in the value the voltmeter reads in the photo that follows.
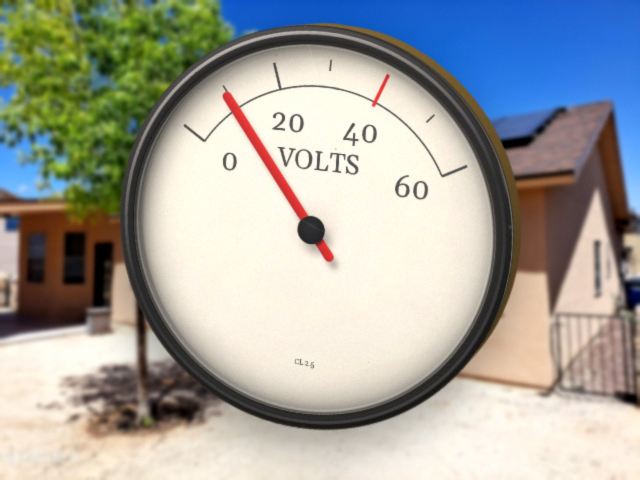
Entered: 10 V
